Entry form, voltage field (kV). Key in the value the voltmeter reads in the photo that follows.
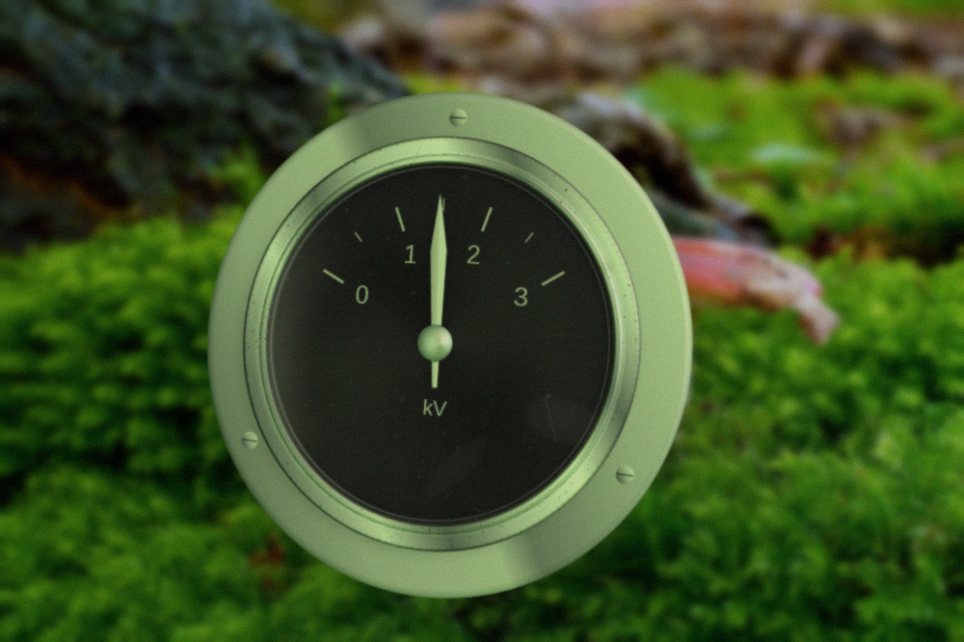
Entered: 1.5 kV
